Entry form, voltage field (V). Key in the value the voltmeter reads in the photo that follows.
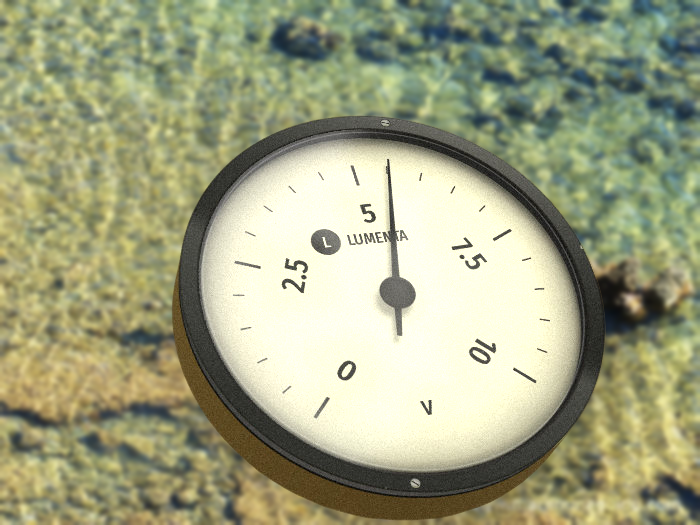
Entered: 5.5 V
